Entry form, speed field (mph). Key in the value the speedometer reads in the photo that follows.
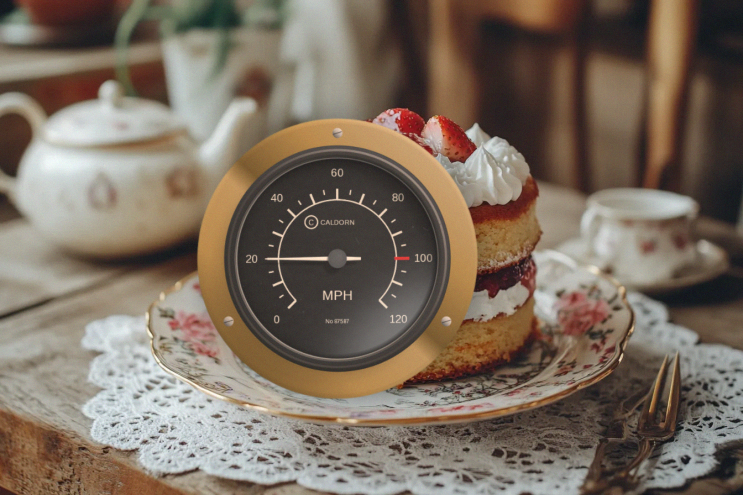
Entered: 20 mph
